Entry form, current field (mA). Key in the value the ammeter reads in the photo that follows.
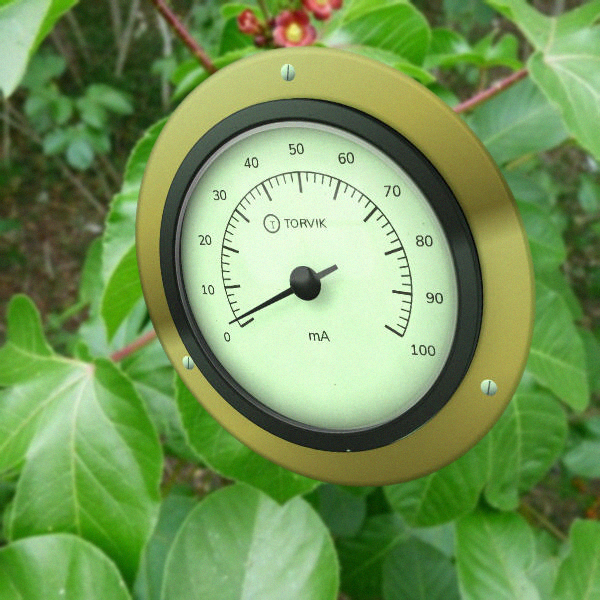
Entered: 2 mA
